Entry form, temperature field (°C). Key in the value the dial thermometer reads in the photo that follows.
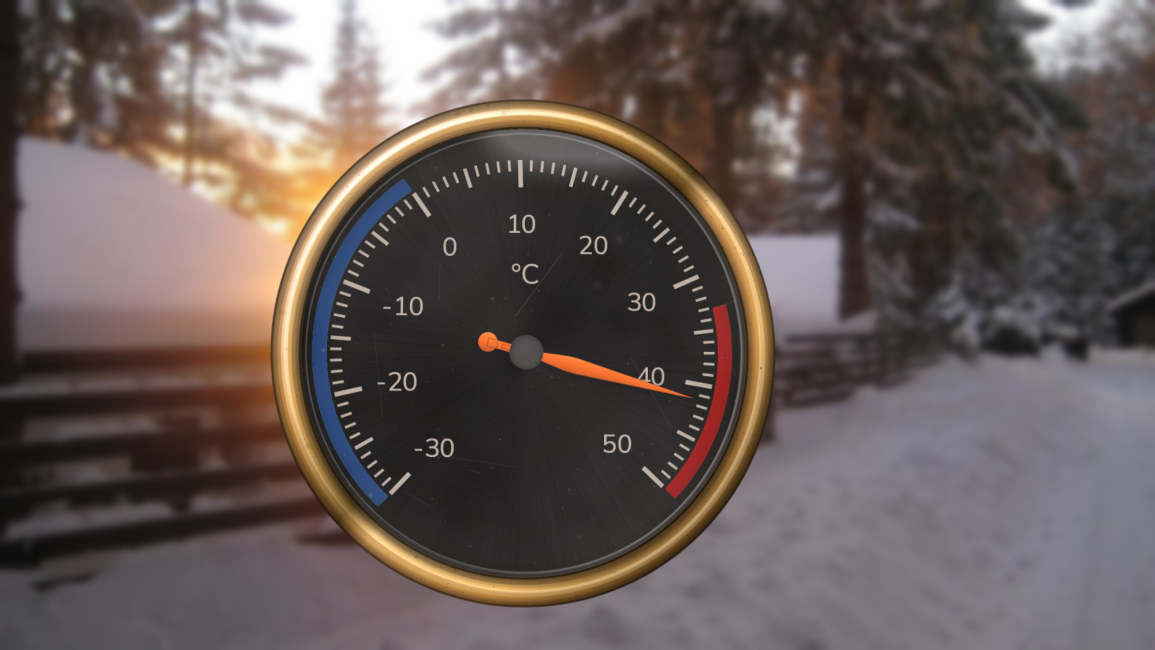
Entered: 41.5 °C
